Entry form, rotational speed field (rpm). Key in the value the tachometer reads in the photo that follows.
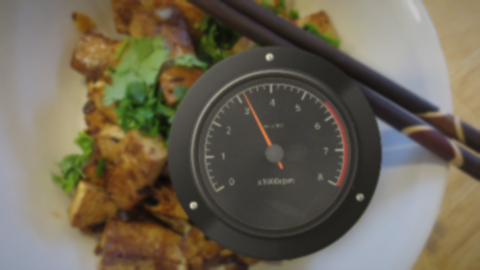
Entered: 3200 rpm
